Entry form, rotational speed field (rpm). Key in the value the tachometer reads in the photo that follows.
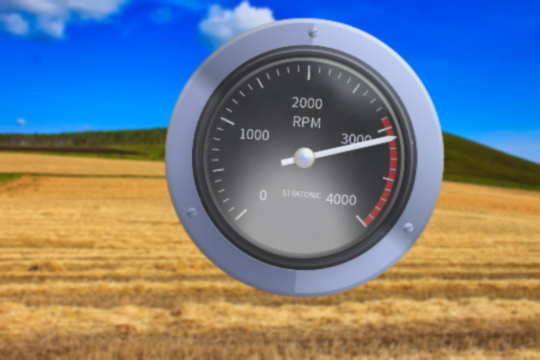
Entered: 3100 rpm
